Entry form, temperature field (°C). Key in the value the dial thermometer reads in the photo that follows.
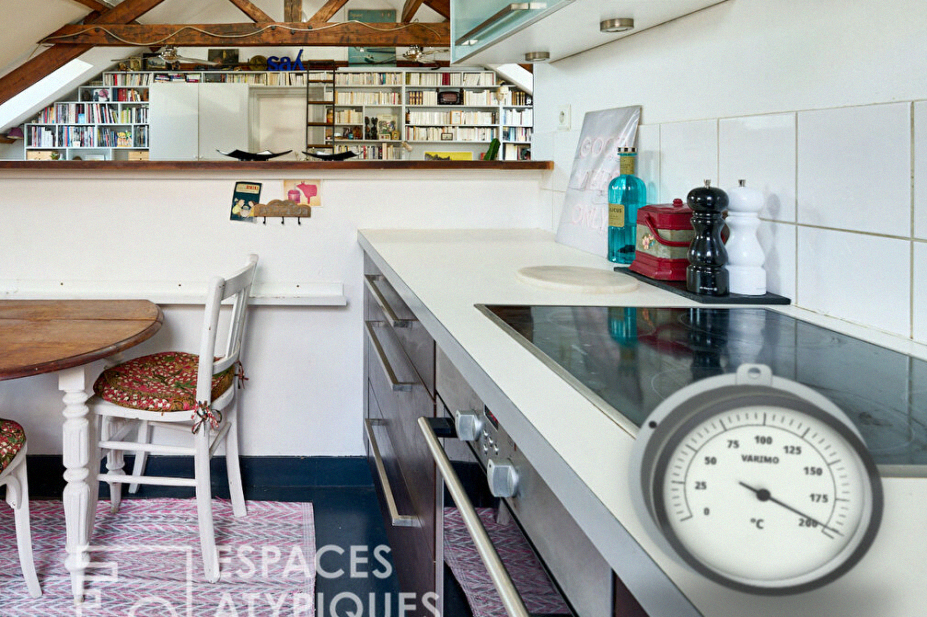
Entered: 195 °C
